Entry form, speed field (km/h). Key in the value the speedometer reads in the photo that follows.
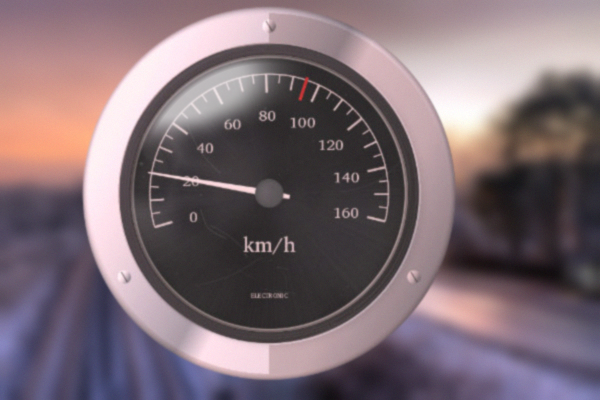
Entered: 20 km/h
